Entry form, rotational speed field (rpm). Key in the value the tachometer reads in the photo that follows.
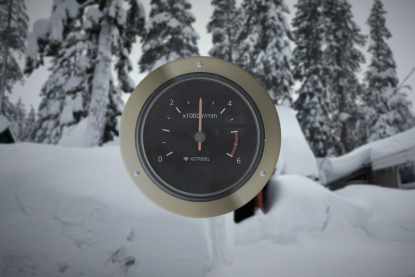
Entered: 3000 rpm
